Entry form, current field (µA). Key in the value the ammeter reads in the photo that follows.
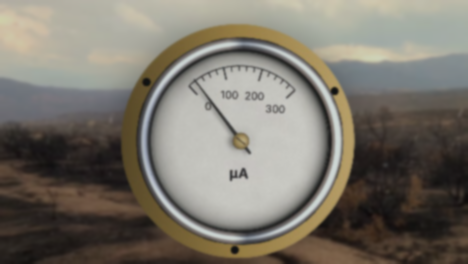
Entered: 20 µA
